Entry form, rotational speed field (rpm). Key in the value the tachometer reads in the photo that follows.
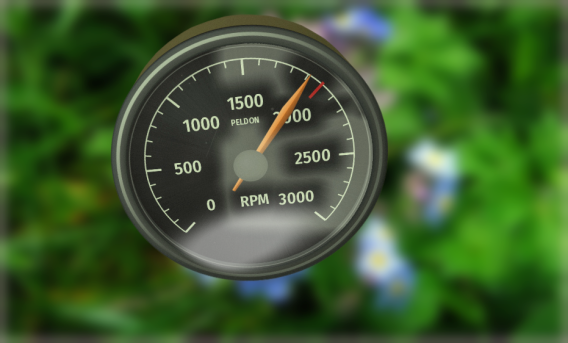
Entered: 1900 rpm
